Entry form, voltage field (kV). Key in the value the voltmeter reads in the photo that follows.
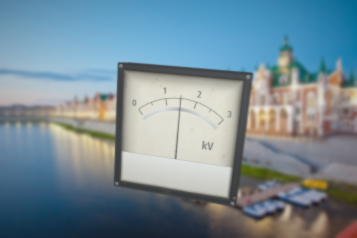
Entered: 1.5 kV
